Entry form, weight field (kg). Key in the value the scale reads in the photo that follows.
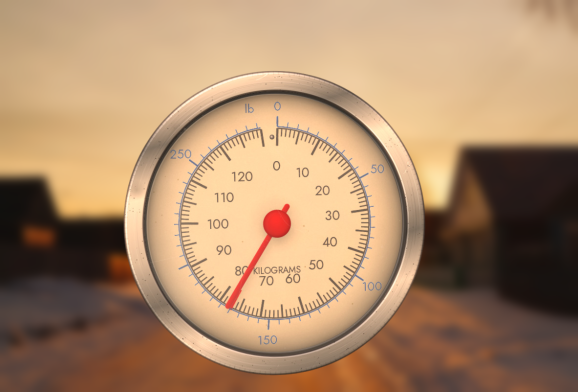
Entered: 78 kg
